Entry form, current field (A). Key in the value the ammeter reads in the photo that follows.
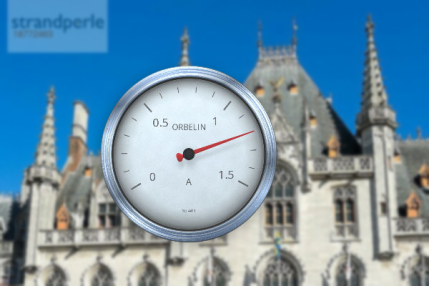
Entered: 1.2 A
